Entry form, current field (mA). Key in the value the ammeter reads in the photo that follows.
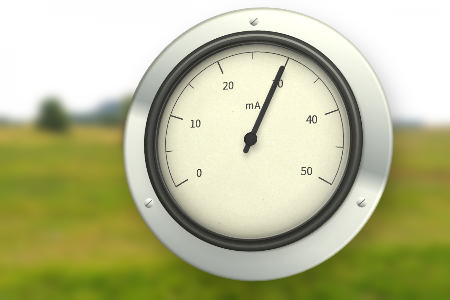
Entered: 30 mA
